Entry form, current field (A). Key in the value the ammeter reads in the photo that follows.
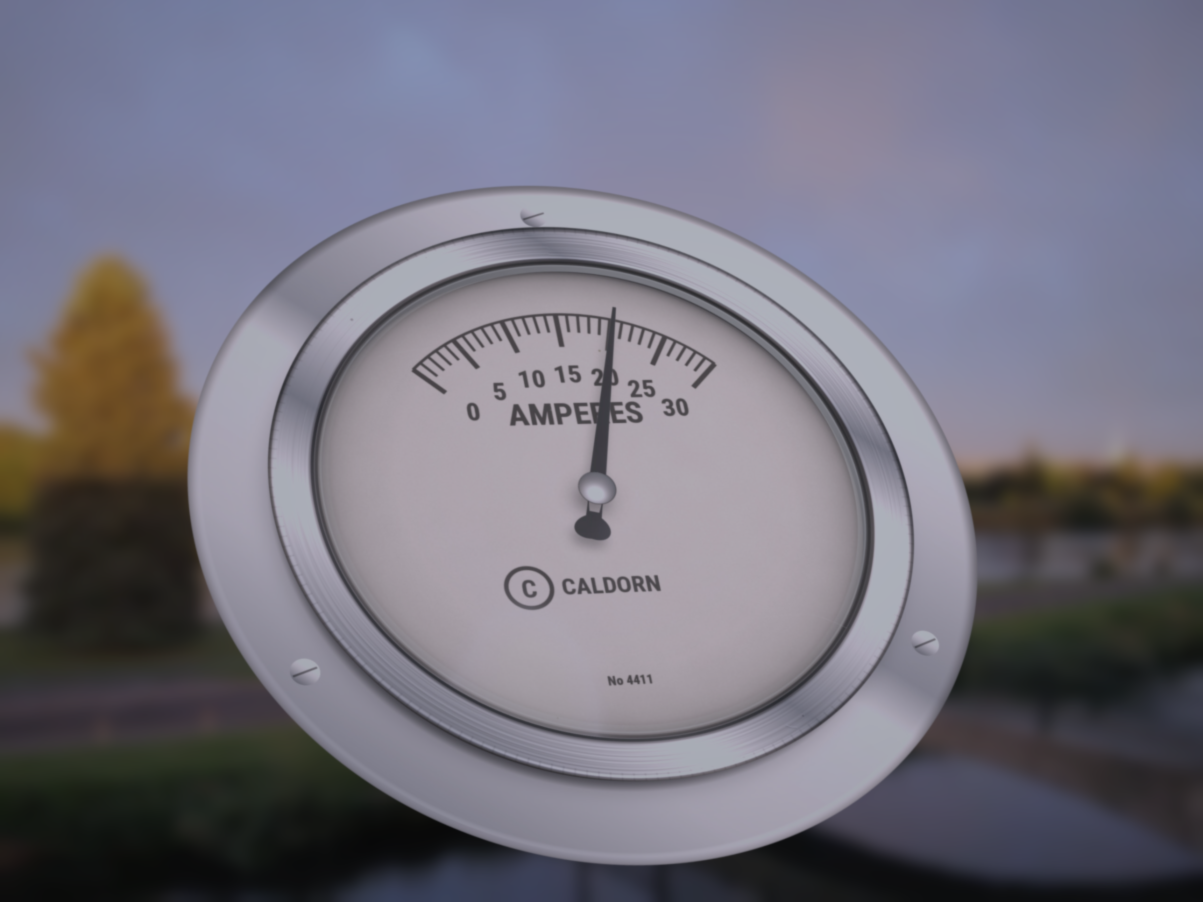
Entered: 20 A
